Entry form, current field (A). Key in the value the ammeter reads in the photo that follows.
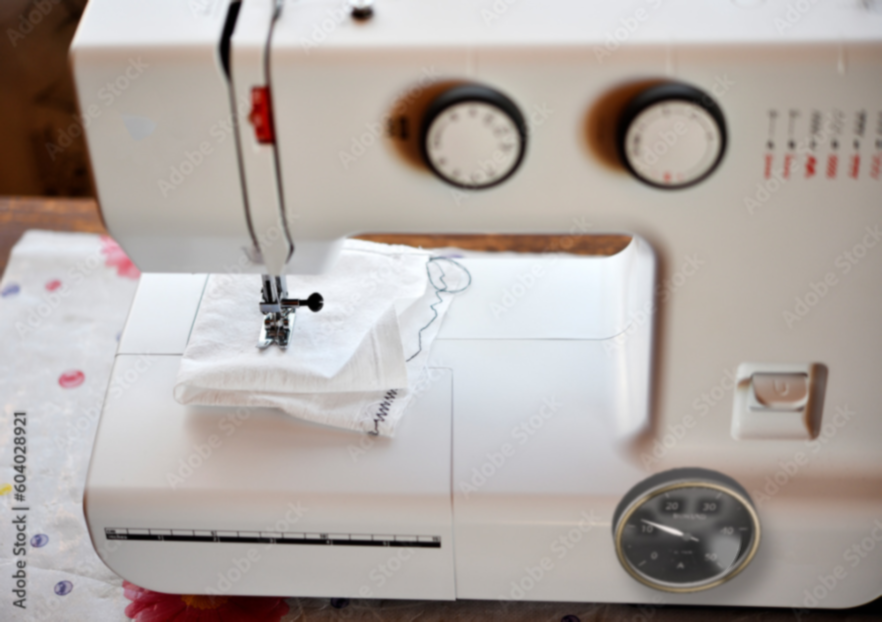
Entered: 12.5 A
